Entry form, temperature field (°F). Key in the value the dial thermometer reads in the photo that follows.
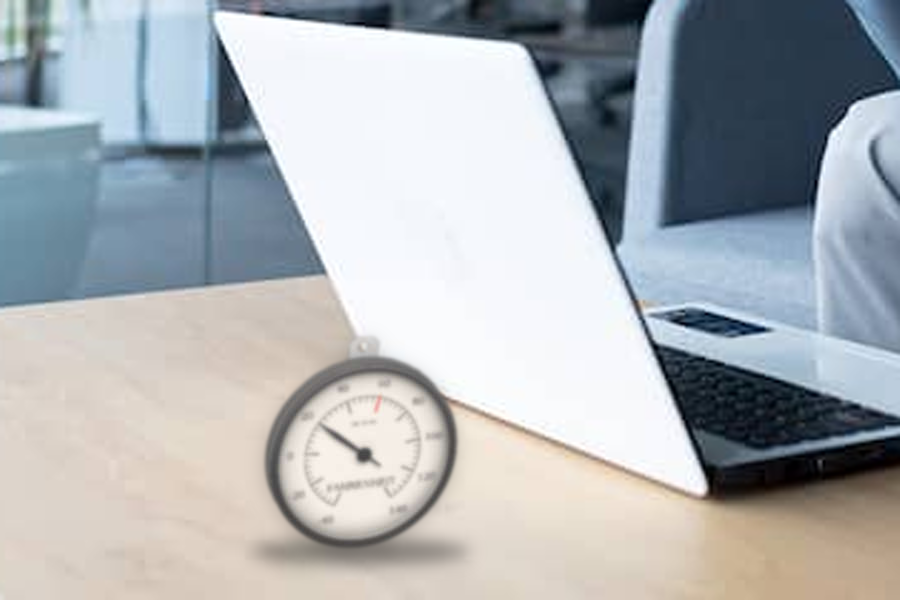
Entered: 20 °F
